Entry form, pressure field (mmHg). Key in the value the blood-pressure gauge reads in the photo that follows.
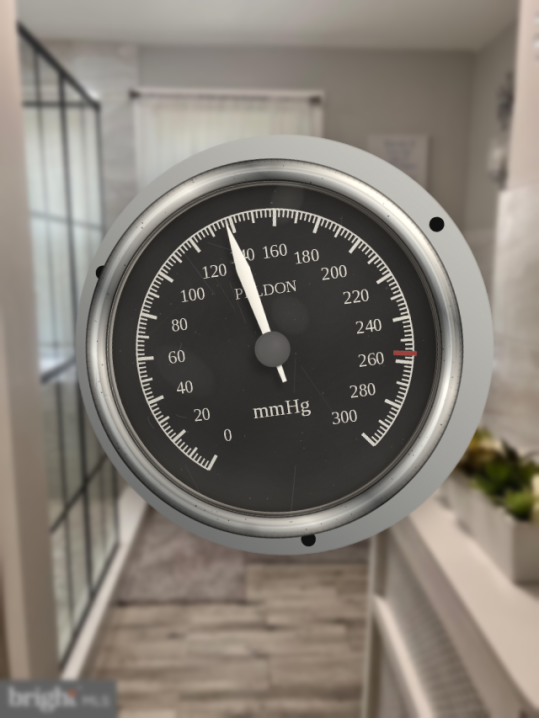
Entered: 138 mmHg
